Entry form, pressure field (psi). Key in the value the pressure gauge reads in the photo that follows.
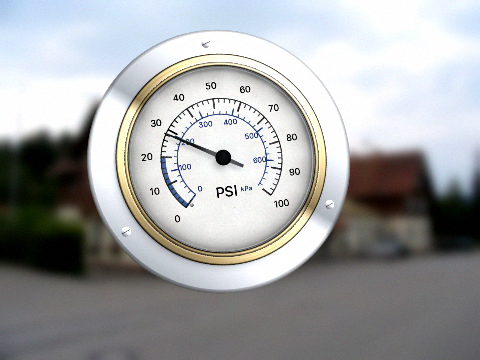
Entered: 28 psi
